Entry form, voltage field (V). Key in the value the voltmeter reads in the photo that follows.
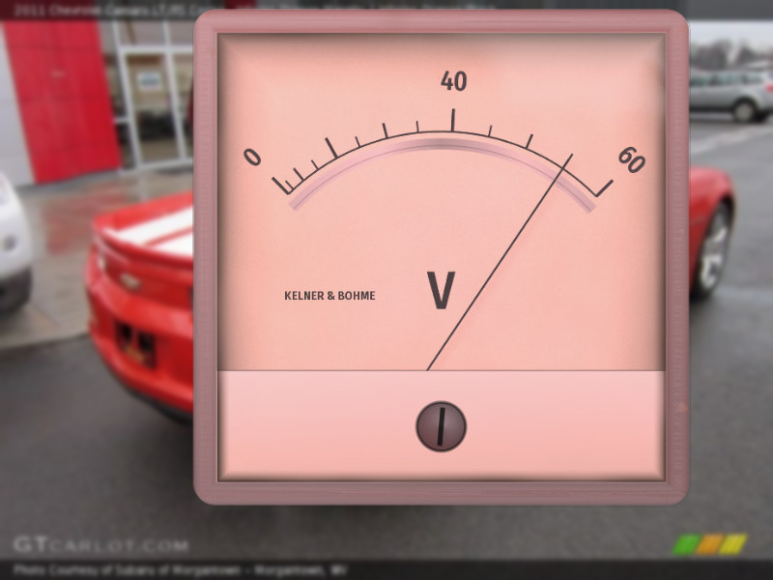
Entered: 55 V
